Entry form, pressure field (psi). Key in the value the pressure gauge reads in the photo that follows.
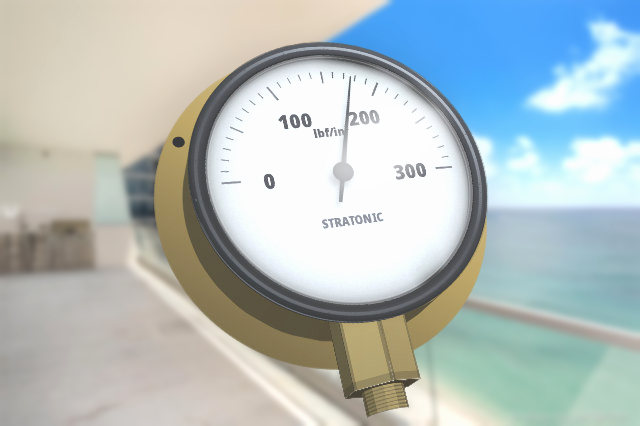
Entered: 175 psi
